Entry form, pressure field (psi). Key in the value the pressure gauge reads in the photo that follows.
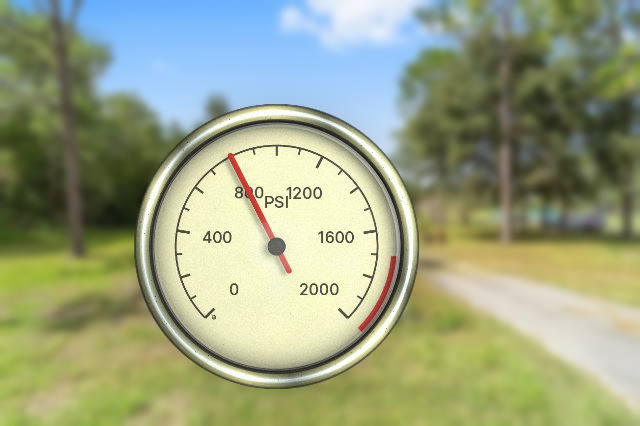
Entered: 800 psi
